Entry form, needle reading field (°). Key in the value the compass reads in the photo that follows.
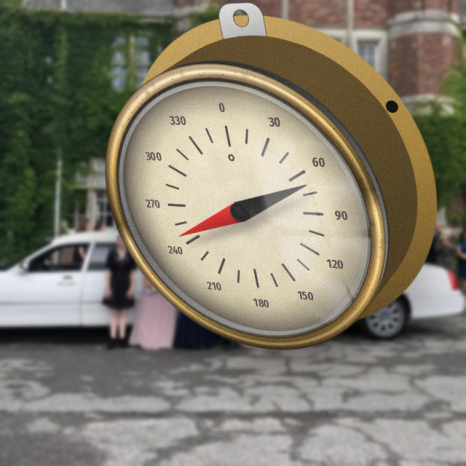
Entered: 247.5 °
